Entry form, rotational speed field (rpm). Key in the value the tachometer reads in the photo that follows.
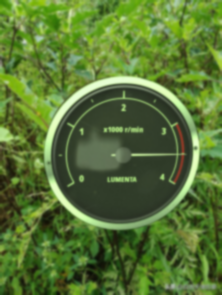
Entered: 3500 rpm
